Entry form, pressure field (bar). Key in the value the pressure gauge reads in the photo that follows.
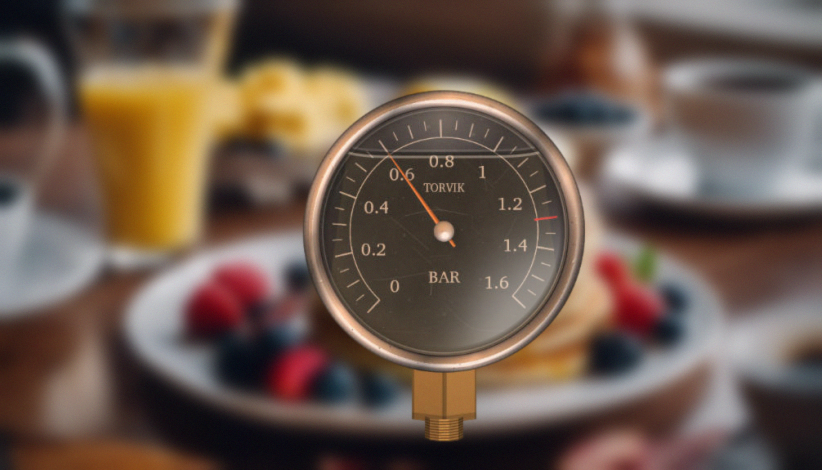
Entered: 0.6 bar
